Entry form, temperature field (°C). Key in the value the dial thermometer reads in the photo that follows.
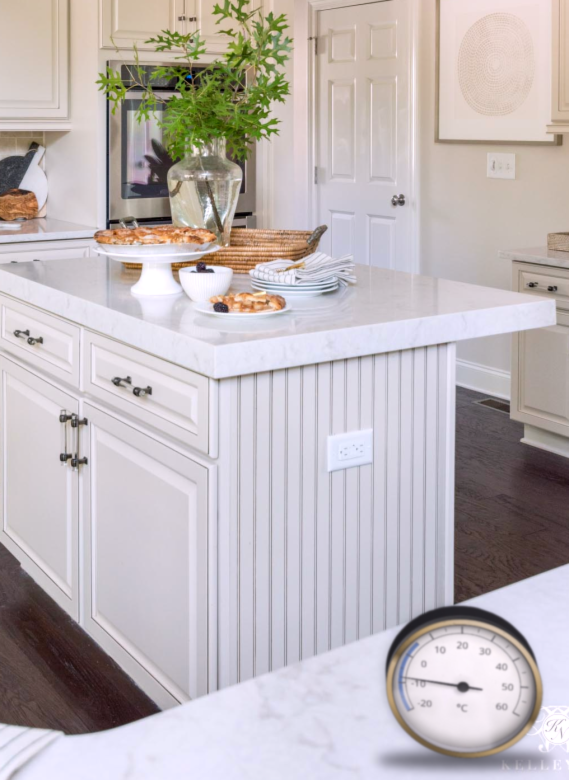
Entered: -7.5 °C
